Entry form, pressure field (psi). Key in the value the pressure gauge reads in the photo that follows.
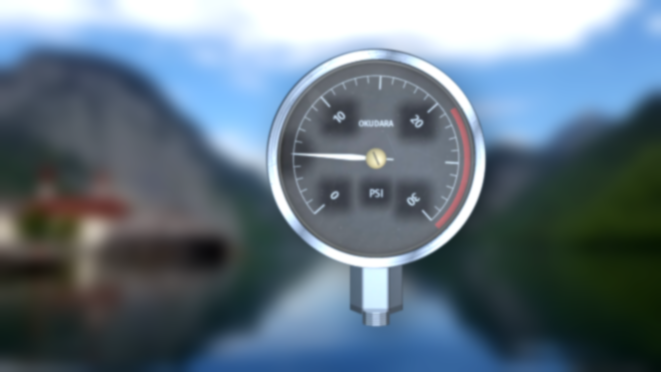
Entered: 5 psi
